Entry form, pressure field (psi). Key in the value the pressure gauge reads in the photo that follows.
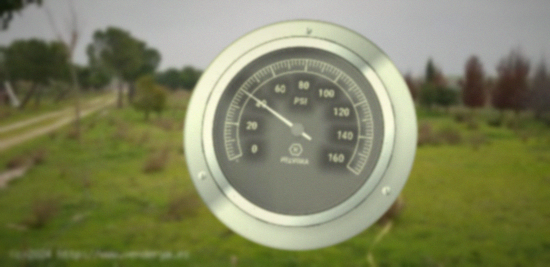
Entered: 40 psi
